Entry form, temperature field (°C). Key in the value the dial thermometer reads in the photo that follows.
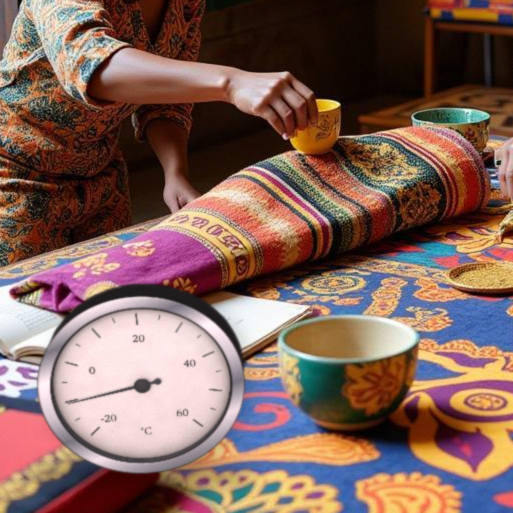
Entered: -10 °C
